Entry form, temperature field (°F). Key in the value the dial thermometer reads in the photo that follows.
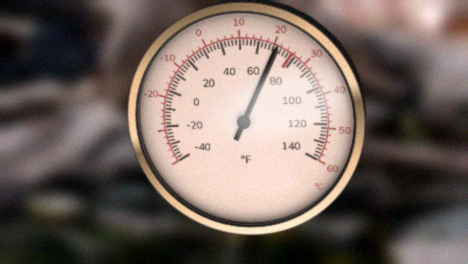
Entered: 70 °F
